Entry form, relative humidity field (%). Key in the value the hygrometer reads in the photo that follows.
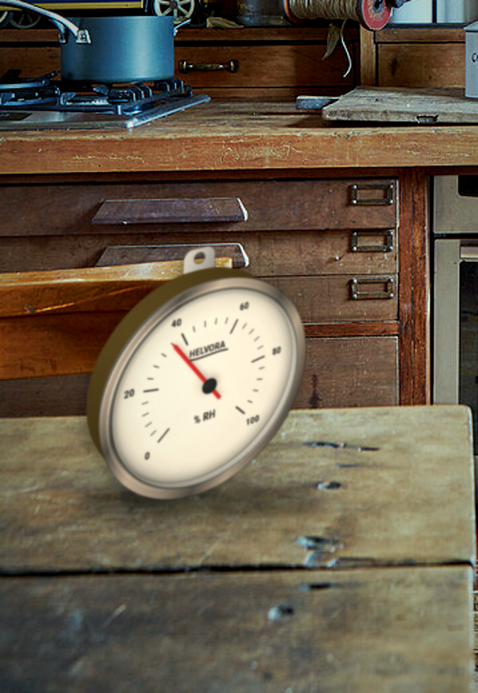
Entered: 36 %
